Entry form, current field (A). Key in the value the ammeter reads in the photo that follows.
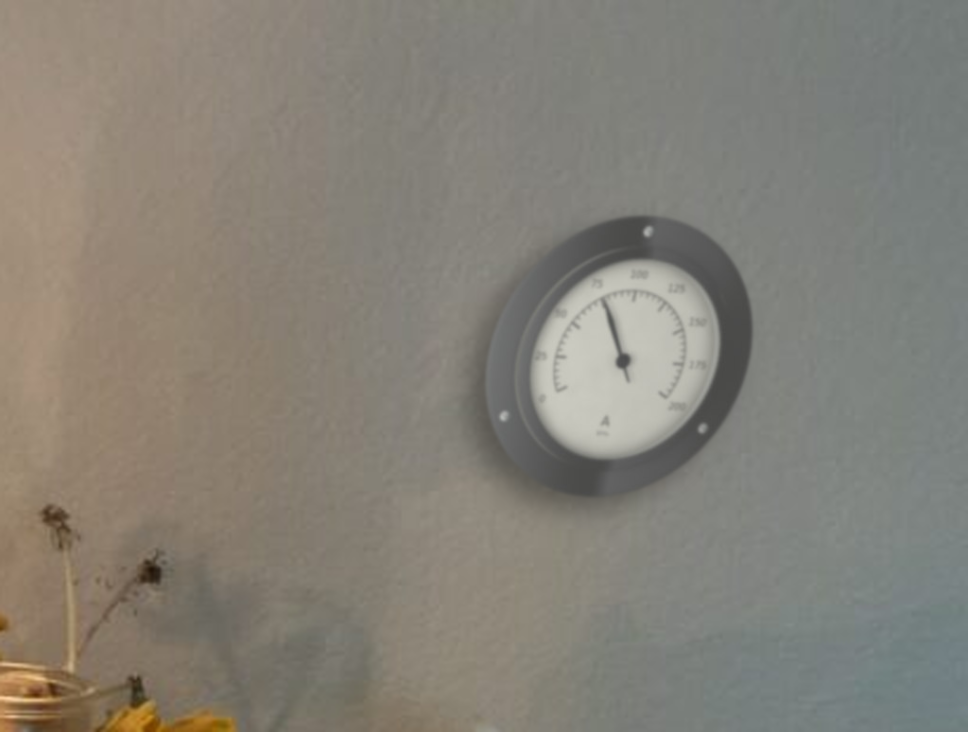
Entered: 75 A
